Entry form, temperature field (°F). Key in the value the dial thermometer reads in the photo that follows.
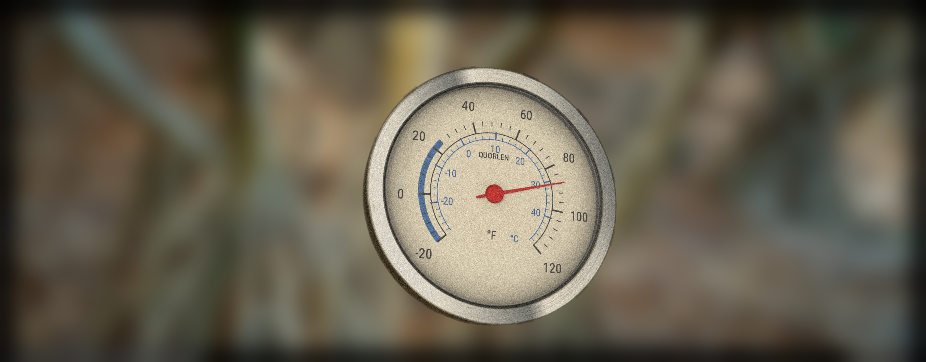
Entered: 88 °F
